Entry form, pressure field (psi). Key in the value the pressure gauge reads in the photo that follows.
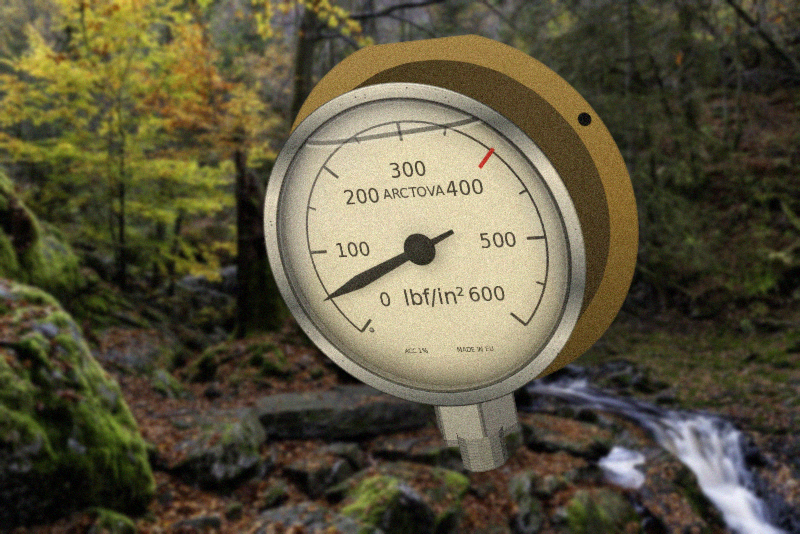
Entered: 50 psi
